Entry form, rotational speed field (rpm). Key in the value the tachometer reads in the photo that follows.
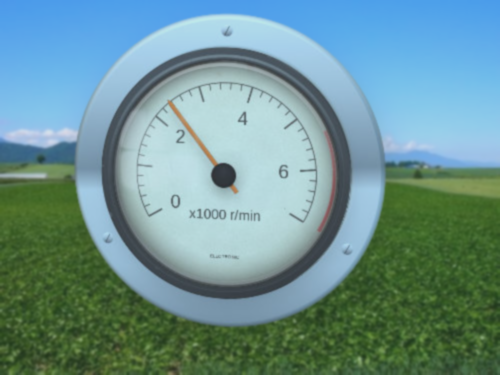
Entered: 2400 rpm
